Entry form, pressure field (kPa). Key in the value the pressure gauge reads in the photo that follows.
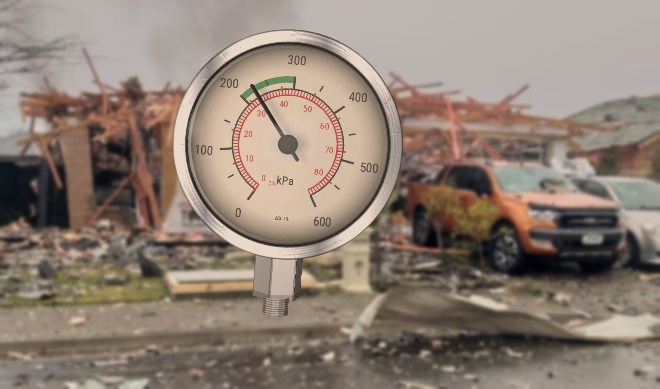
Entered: 225 kPa
